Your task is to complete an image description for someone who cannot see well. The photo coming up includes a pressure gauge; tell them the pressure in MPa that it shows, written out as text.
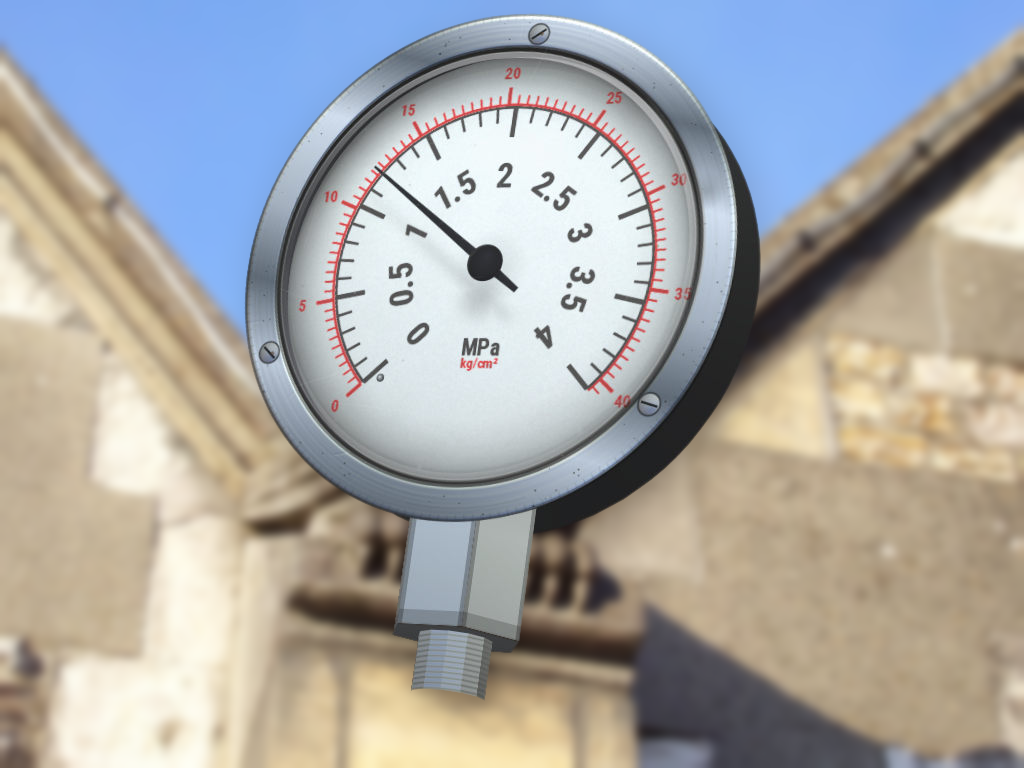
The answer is 1.2 MPa
